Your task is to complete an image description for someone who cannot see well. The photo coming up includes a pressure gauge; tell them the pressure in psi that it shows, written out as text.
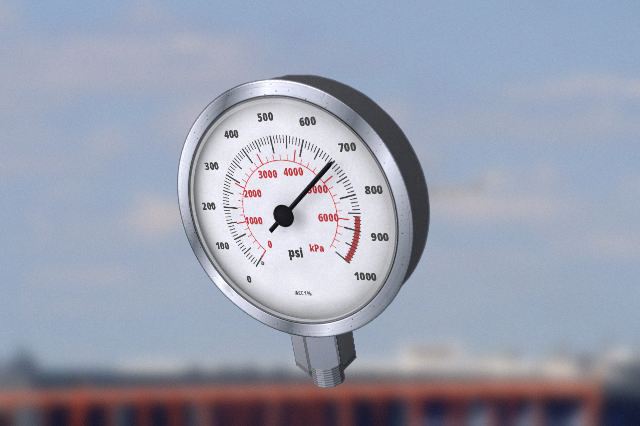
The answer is 700 psi
